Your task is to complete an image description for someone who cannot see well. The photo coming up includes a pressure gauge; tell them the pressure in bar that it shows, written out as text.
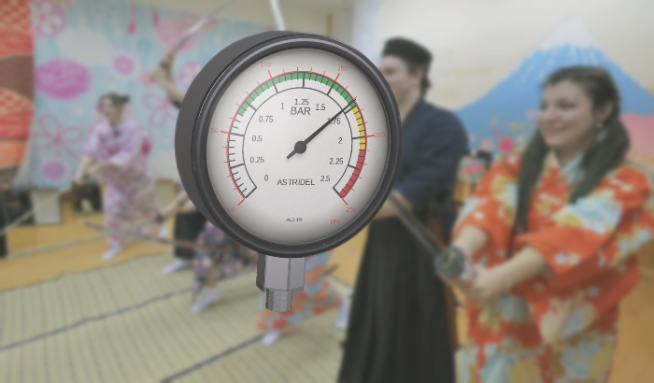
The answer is 1.7 bar
